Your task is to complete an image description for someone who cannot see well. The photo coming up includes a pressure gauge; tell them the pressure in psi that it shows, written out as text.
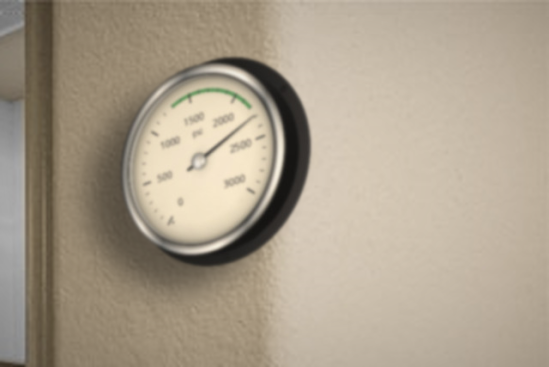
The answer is 2300 psi
